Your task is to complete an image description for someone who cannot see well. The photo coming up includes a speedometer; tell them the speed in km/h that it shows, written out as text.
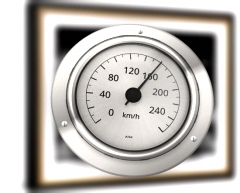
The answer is 160 km/h
